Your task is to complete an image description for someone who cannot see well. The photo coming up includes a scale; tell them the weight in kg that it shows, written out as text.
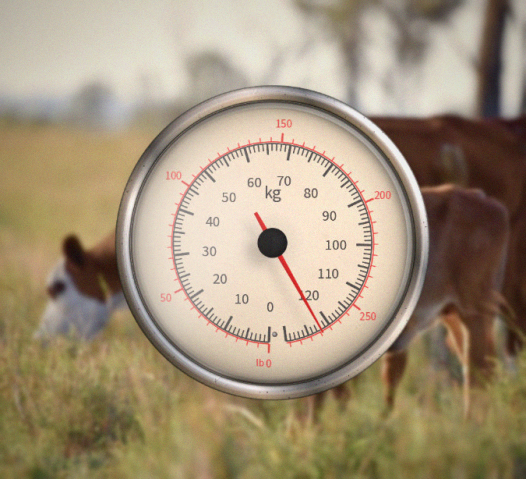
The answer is 122 kg
